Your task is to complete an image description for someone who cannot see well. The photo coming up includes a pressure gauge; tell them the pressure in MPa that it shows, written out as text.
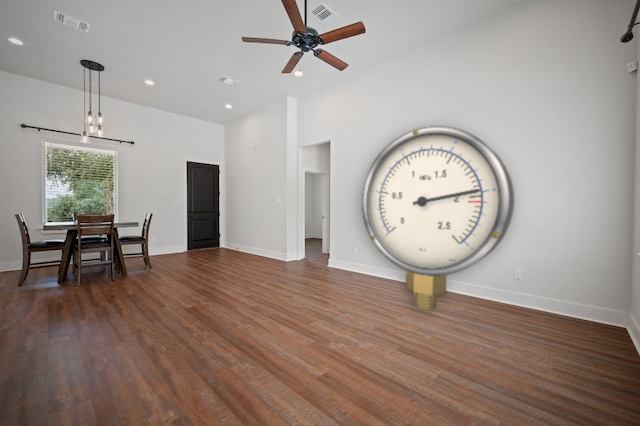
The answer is 1.95 MPa
